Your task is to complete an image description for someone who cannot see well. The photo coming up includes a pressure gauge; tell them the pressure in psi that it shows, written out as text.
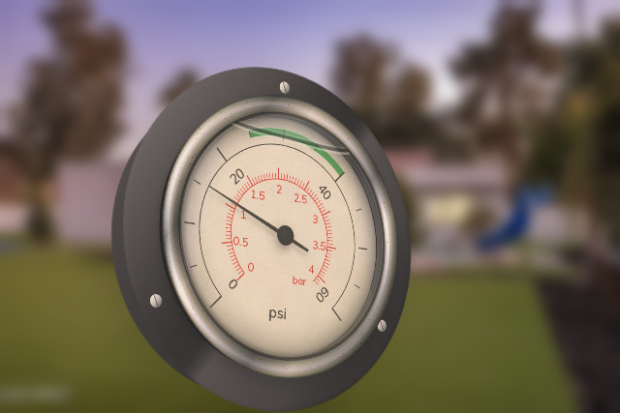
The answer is 15 psi
